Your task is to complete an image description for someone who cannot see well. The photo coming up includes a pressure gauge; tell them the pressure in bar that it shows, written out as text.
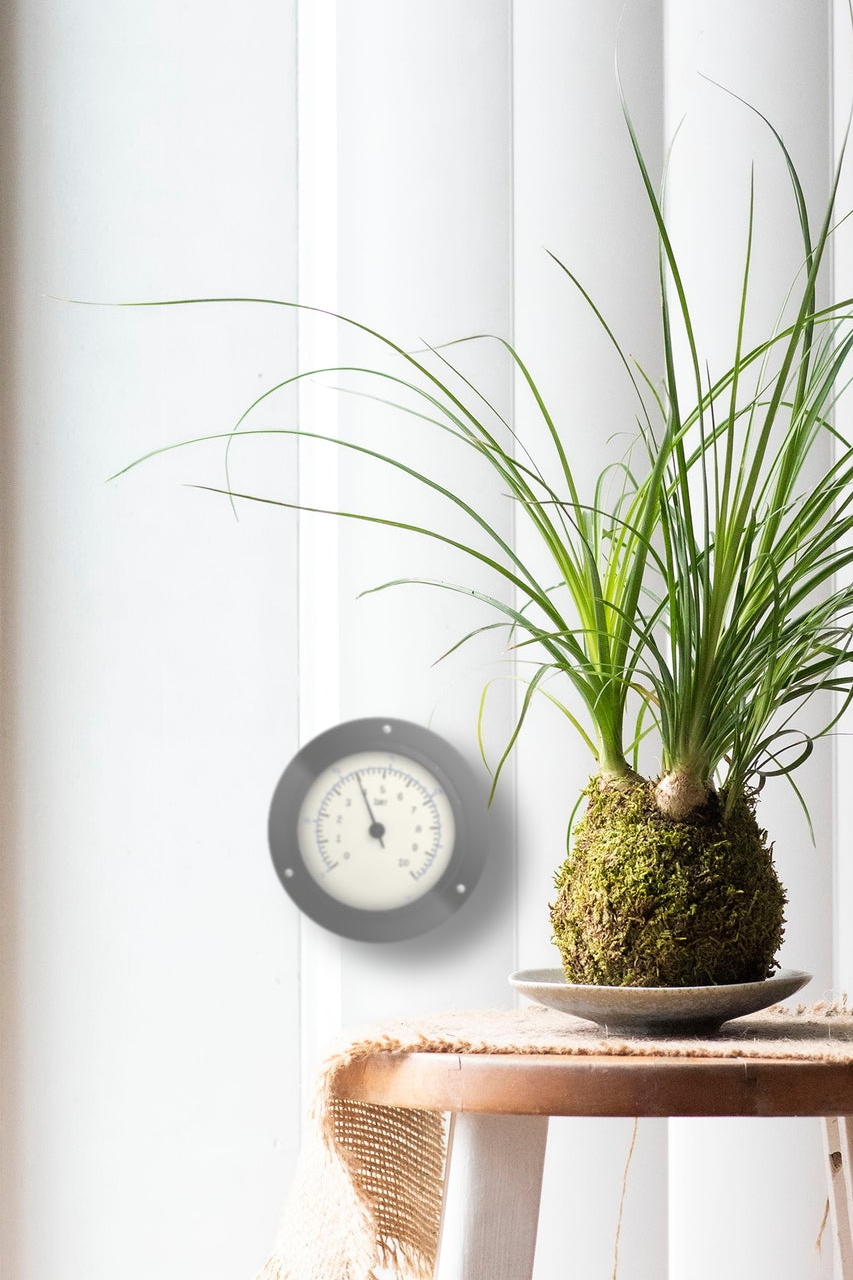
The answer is 4 bar
